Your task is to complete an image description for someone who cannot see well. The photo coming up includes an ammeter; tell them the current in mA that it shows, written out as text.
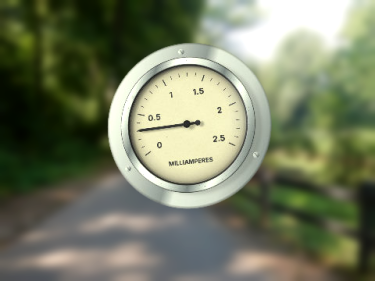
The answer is 0.3 mA
